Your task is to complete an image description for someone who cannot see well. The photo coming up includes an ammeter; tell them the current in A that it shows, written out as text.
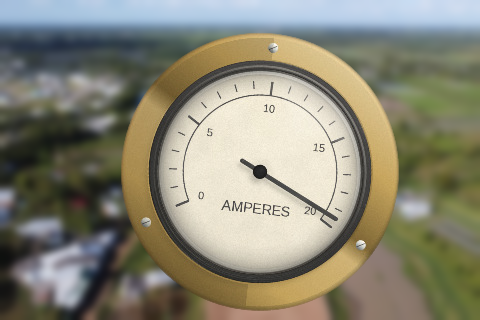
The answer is 19.5 A
